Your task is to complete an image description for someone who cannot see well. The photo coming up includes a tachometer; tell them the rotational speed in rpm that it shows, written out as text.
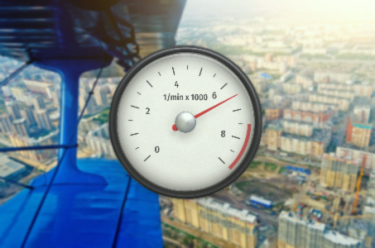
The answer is 6500 rpm
